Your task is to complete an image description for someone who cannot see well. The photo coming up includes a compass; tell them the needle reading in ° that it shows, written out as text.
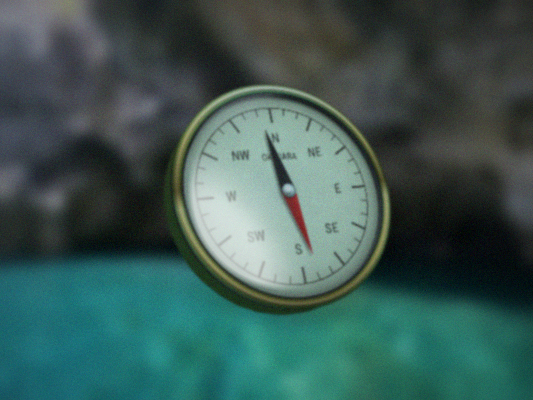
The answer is 170 °
